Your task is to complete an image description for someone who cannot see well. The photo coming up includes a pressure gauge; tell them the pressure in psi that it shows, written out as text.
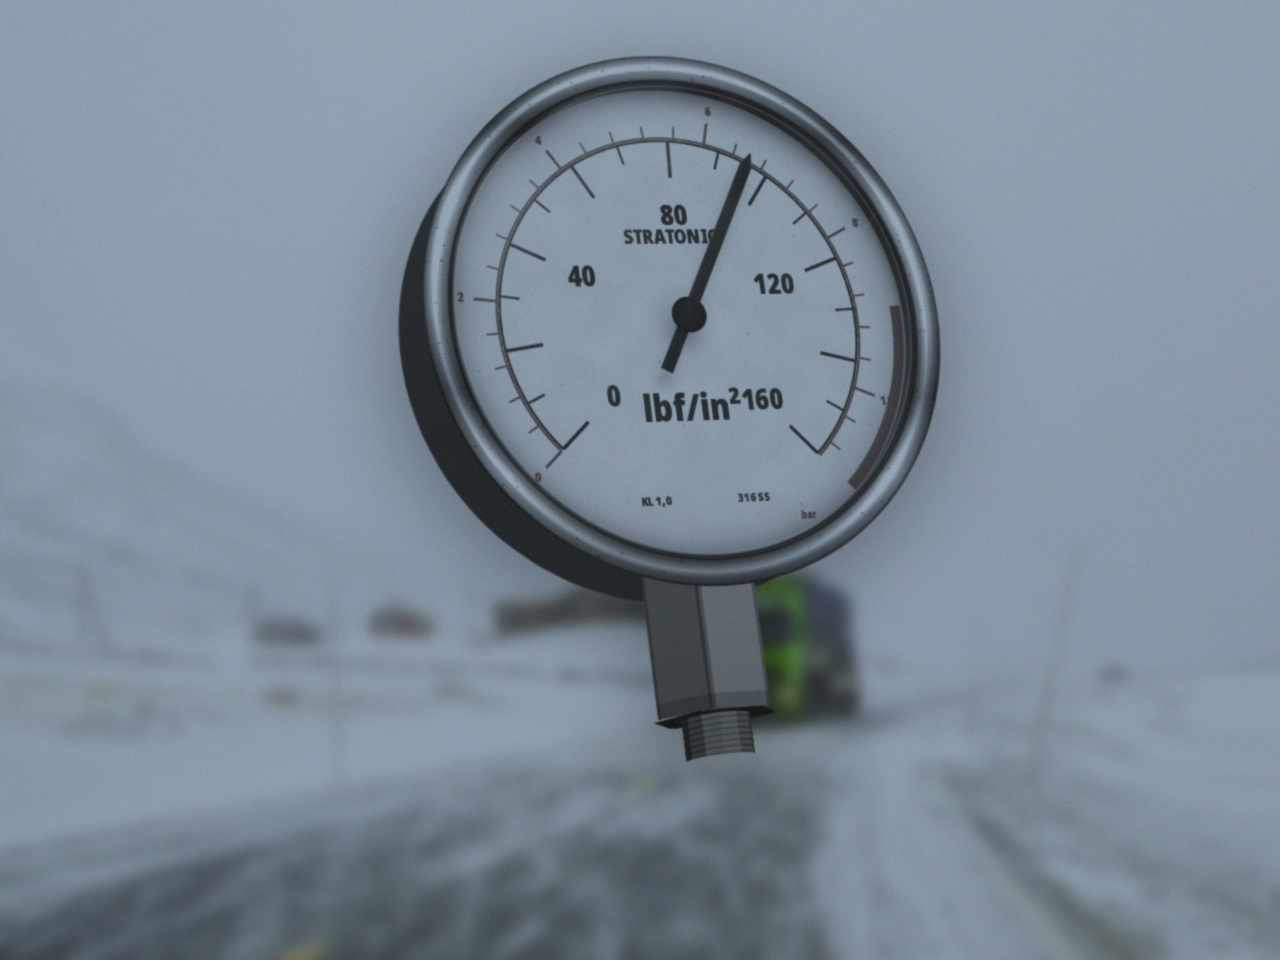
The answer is 95 psi
